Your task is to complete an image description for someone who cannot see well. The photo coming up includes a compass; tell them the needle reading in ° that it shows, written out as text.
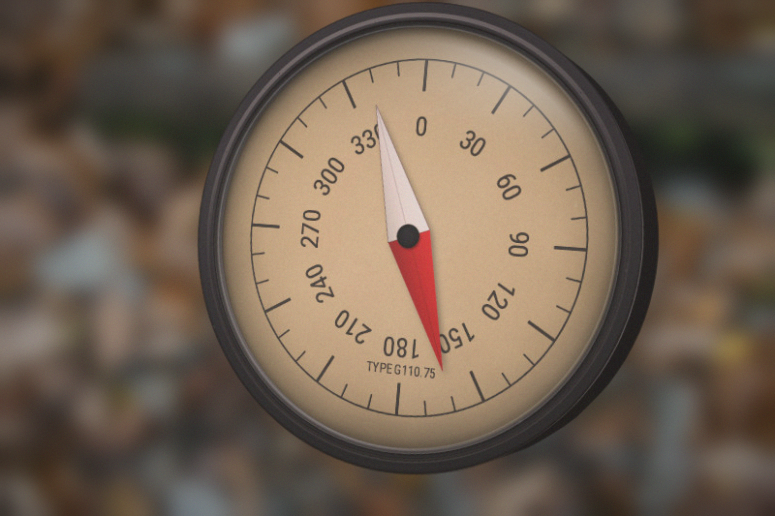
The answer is 160 °
